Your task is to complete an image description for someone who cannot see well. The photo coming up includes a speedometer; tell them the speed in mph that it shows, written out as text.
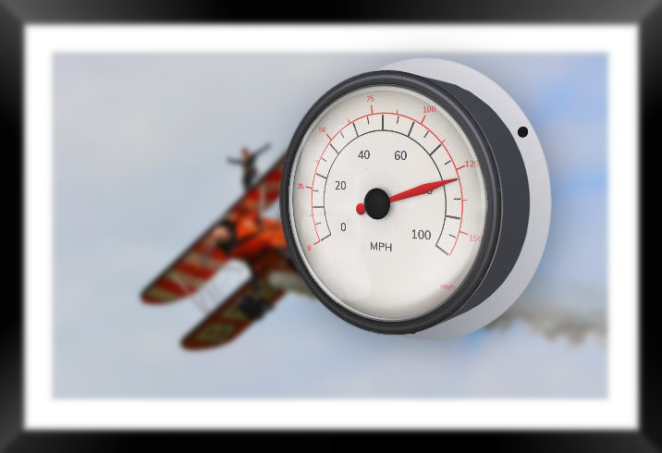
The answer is 80 mph
